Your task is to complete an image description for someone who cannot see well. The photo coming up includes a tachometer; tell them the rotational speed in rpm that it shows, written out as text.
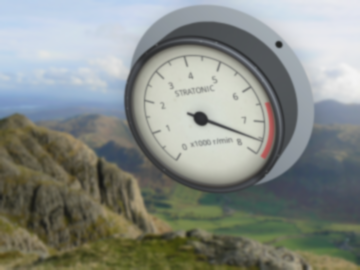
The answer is 7500 rpm
